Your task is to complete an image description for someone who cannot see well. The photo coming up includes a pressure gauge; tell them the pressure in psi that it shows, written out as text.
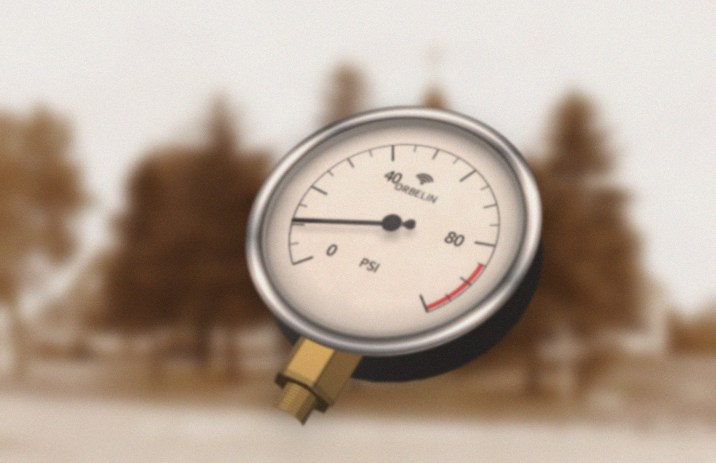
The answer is 10 psi
